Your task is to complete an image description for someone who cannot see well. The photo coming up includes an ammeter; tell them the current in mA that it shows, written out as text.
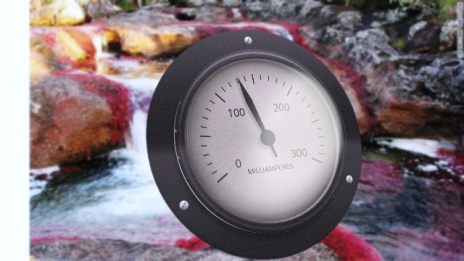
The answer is 130 mA
